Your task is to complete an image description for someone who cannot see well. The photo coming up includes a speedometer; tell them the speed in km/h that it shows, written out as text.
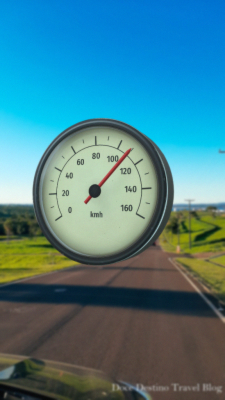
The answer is 110 km/h
